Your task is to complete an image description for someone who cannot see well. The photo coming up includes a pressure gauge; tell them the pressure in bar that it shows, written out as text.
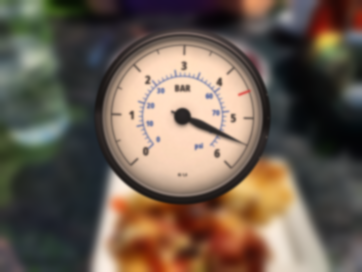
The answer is 5.5 bar
